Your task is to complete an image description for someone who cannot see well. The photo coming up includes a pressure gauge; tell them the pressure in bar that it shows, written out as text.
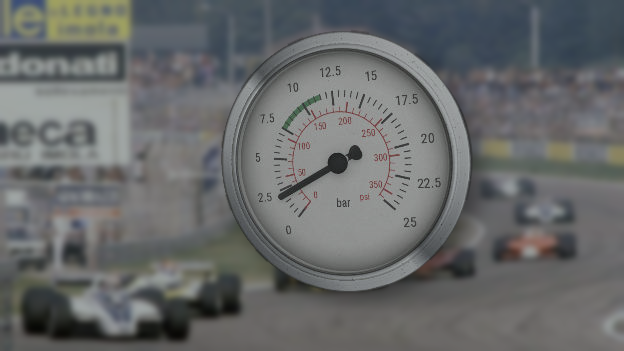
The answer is 2 bar
